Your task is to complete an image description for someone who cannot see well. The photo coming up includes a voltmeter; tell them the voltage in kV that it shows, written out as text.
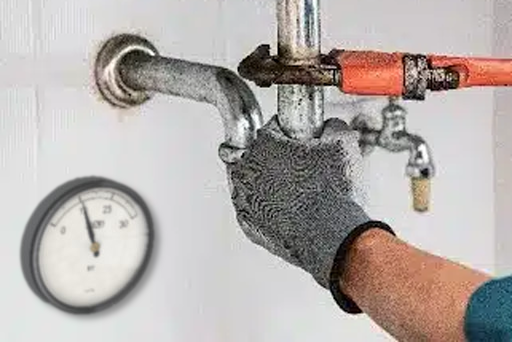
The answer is 10 kV
